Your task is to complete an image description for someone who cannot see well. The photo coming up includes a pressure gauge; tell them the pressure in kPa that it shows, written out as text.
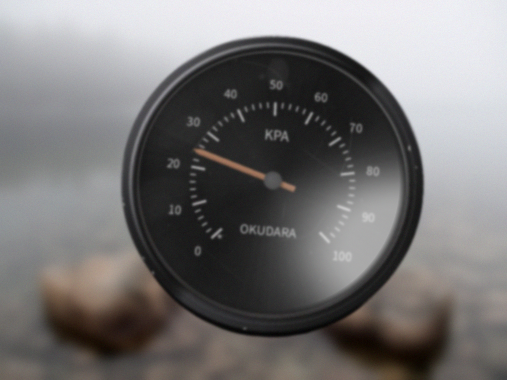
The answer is 24 kPa
